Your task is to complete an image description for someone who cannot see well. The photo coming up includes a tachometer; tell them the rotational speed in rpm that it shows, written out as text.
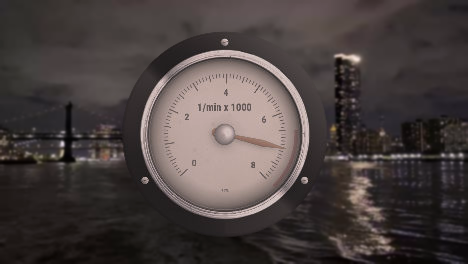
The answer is 7000 rpm
